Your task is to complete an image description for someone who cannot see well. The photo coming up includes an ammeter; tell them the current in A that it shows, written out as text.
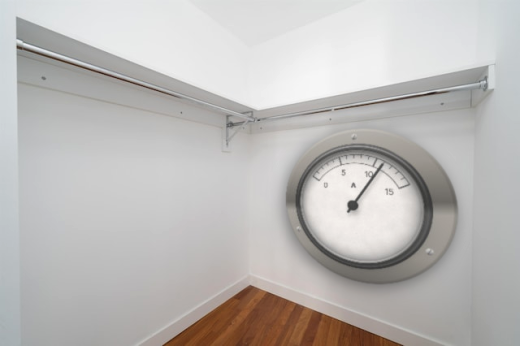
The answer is 11 A
